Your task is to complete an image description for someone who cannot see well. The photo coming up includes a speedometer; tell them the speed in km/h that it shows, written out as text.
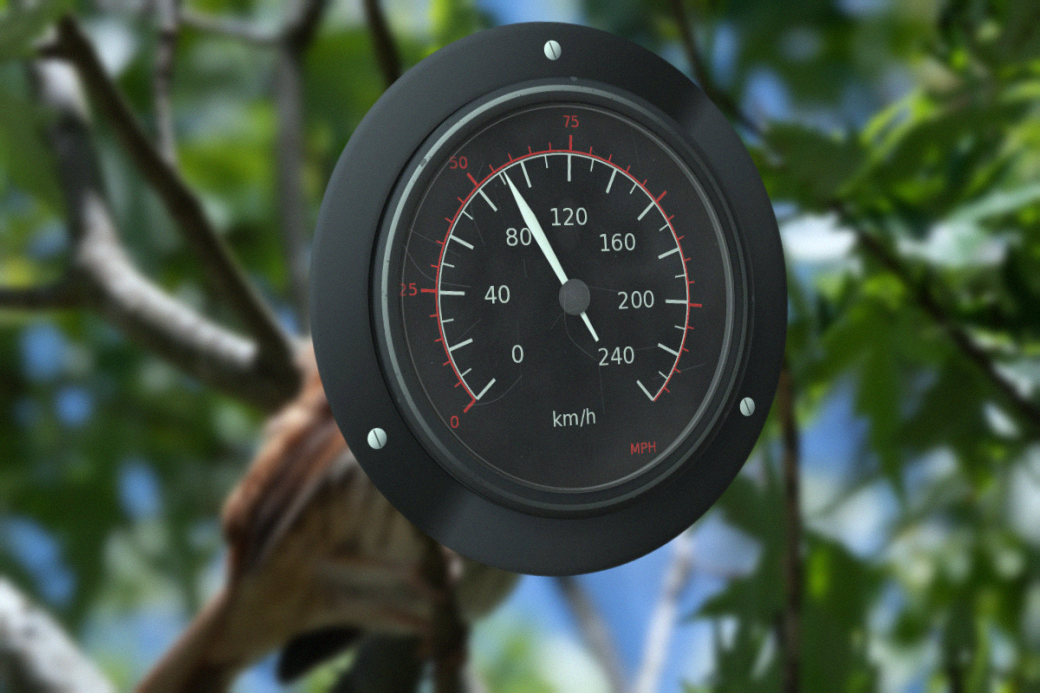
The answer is 90 km/h
